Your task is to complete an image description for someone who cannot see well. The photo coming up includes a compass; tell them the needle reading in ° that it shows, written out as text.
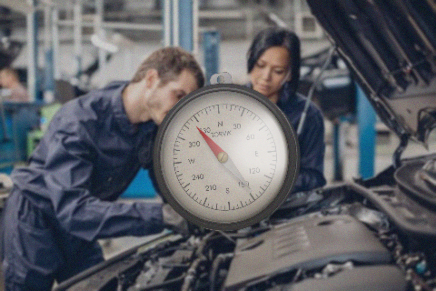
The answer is 325 °
